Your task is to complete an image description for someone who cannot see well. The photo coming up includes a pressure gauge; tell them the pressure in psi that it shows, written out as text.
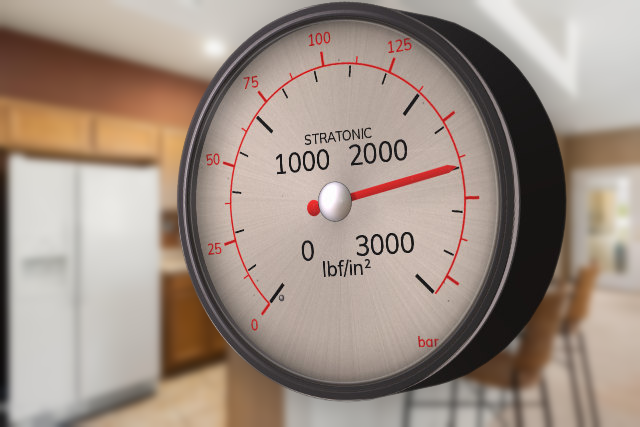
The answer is 2400 psi
